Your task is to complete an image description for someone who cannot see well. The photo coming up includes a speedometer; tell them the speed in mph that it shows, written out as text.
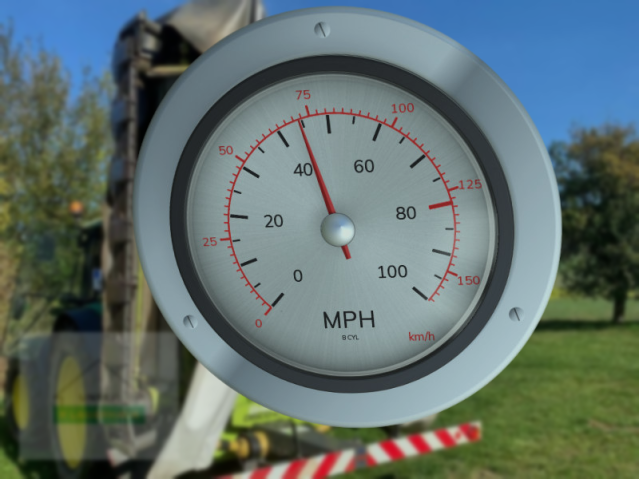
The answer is 45 mph
